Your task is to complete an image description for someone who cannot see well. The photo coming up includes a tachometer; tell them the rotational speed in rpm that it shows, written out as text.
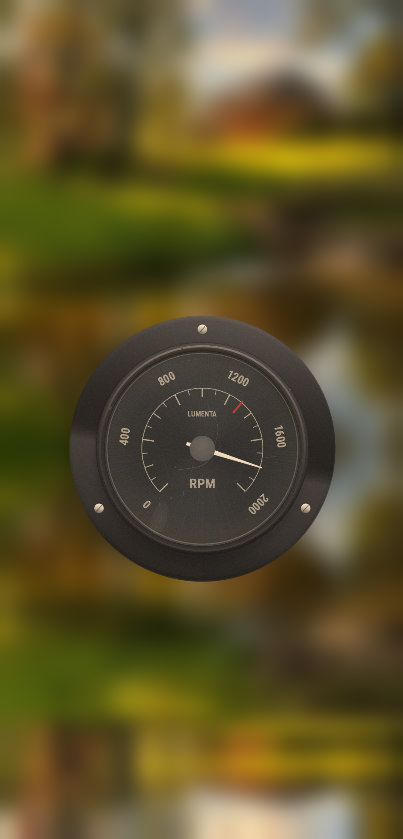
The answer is 1800 rpm
